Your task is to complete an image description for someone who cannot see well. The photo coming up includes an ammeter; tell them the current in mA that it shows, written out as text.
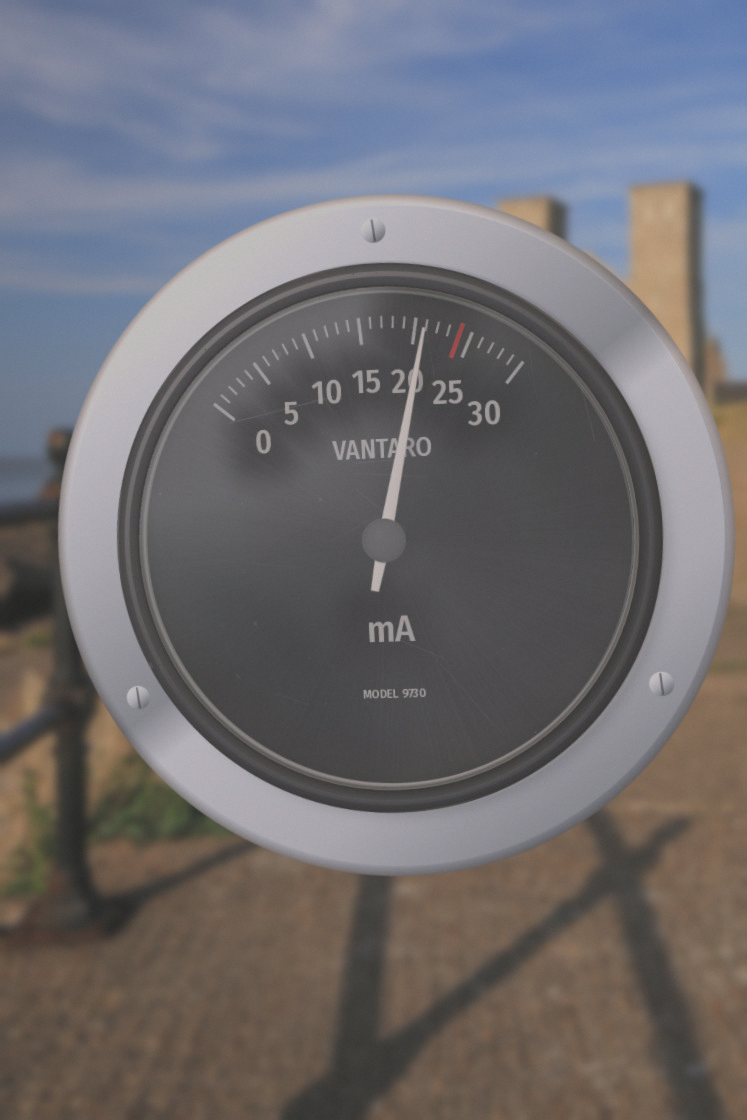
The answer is 21 mA
